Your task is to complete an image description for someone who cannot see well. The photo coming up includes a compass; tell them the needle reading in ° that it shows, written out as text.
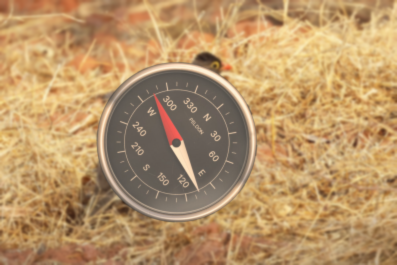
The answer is 285 °
